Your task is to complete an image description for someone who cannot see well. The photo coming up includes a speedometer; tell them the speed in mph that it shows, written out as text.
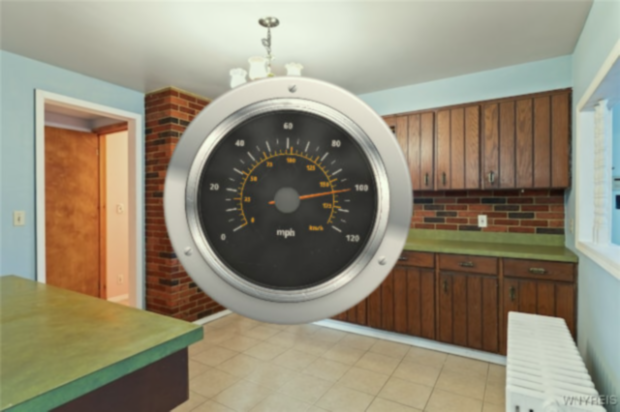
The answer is 100 mph
